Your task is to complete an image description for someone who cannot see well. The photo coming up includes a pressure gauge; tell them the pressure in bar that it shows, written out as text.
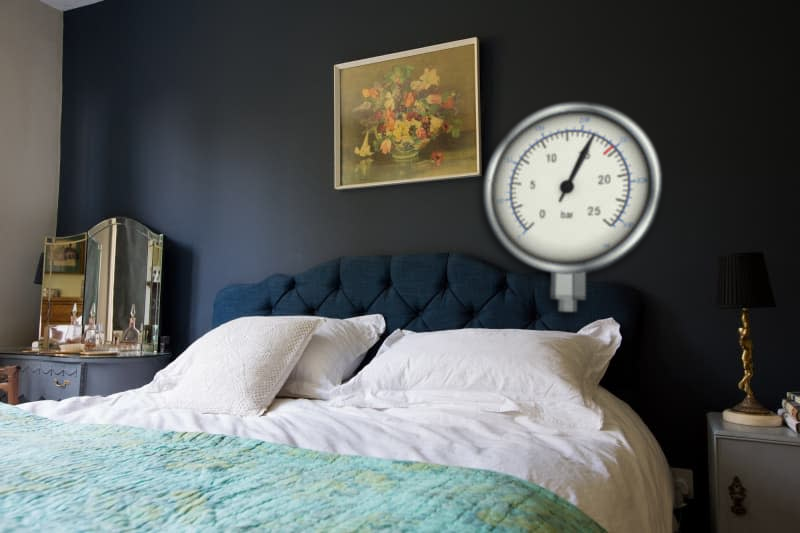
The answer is 15 bar
